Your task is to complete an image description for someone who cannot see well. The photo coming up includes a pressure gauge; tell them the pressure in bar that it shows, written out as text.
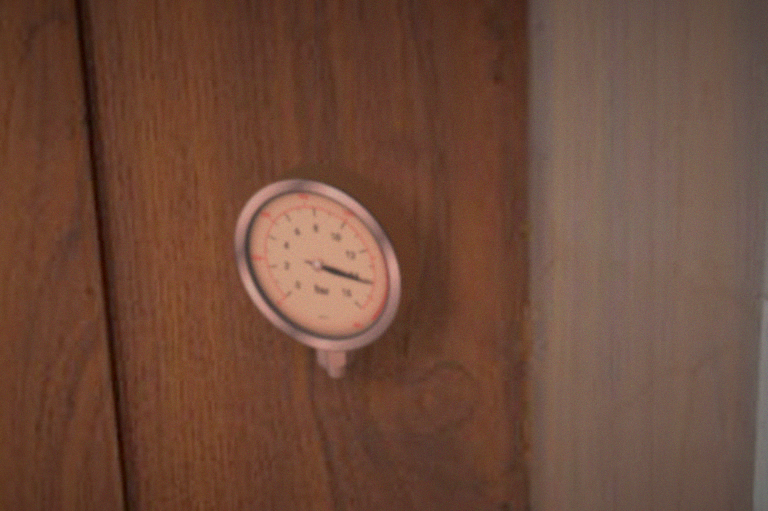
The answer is 14 bar
